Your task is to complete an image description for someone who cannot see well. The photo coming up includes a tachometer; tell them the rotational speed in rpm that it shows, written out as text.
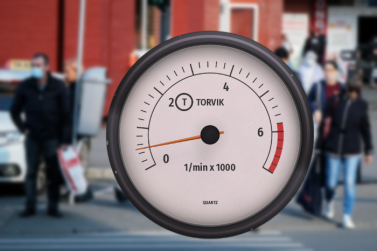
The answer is 500 rpm
